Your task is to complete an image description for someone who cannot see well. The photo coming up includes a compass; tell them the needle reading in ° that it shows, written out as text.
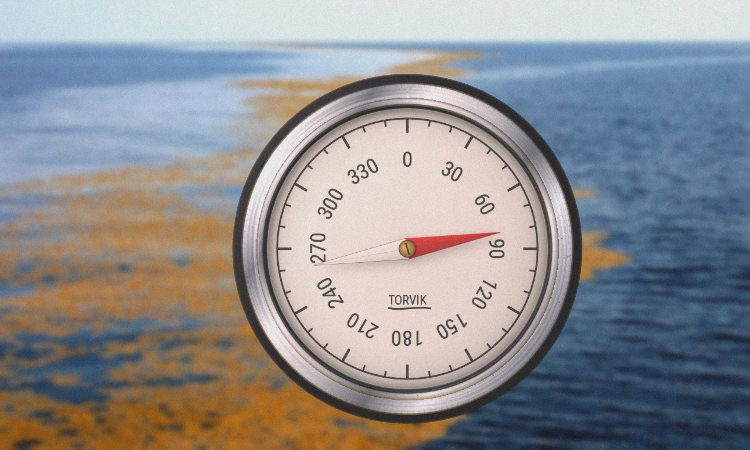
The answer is 80 °
